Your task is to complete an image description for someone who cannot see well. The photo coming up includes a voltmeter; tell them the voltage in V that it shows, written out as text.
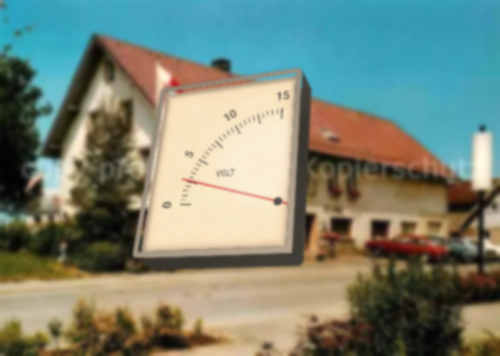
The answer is 2.5 V
